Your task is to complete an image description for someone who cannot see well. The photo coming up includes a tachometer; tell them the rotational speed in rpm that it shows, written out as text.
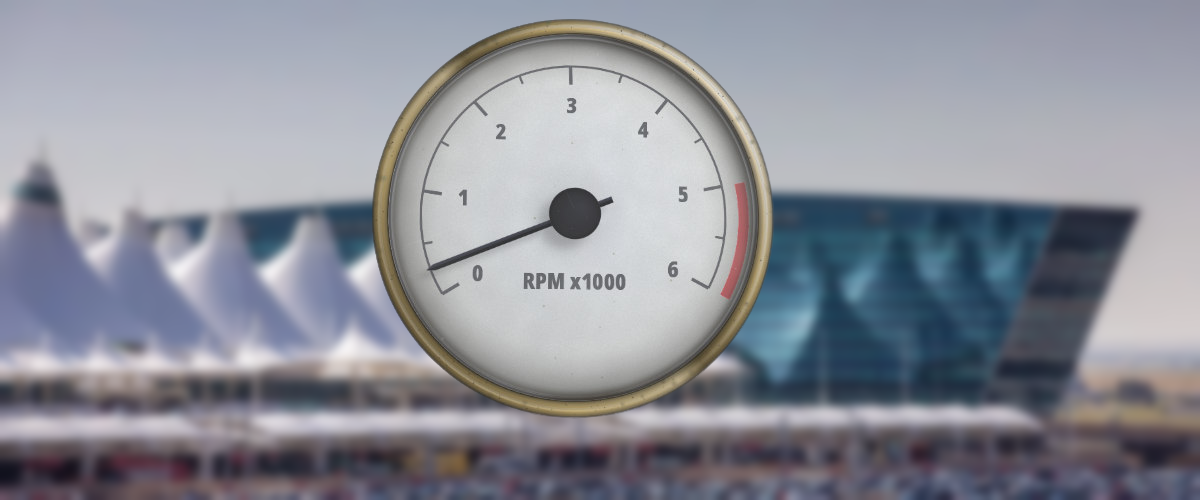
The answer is 250 rpm
